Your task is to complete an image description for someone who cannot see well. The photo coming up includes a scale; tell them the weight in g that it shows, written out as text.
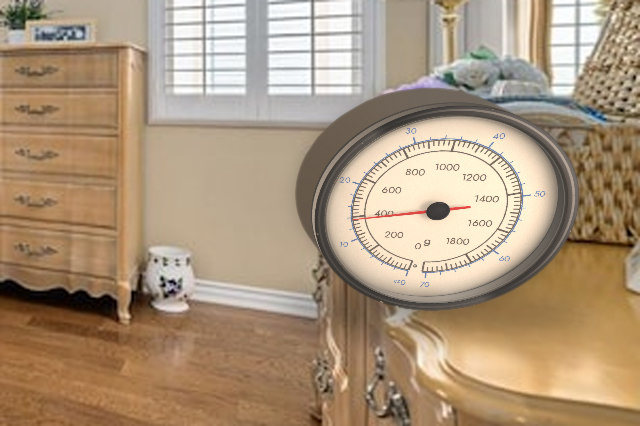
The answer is 400 g
